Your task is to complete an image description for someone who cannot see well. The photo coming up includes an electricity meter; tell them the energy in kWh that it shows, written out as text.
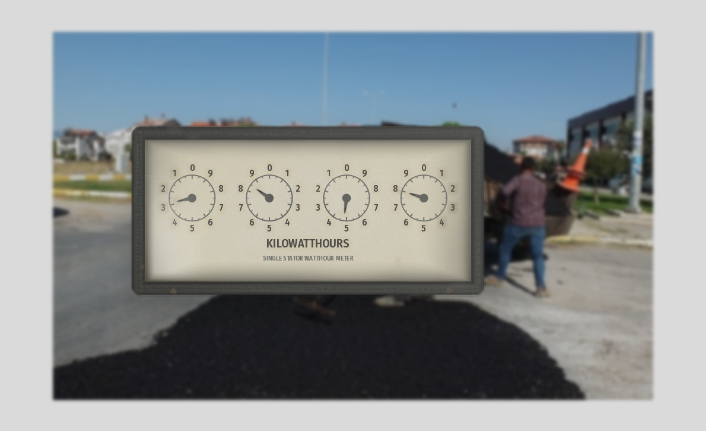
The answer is 2848 kWh
